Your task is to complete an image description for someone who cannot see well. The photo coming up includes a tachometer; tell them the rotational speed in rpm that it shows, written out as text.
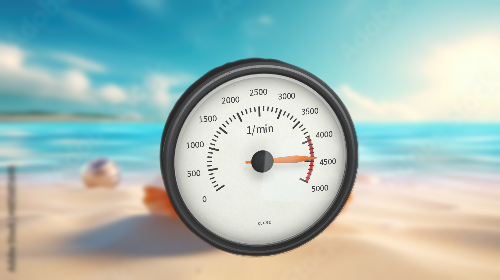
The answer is 4400 rpm
